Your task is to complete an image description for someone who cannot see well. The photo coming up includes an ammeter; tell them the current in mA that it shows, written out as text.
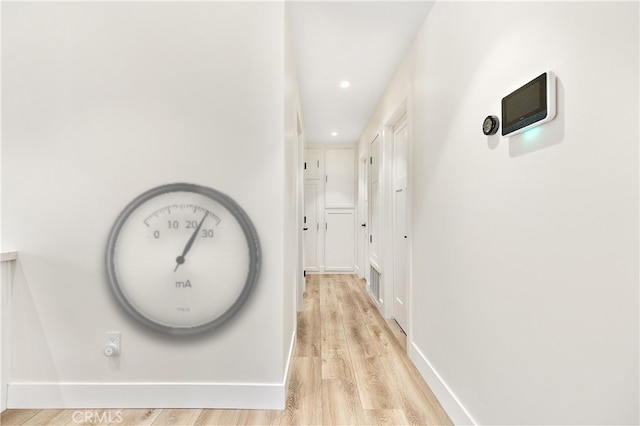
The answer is 25 mA
